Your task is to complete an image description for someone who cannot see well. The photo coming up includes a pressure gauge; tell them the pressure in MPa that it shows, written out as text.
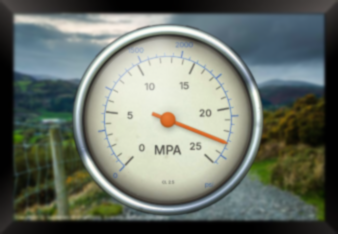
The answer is 23 MPa
